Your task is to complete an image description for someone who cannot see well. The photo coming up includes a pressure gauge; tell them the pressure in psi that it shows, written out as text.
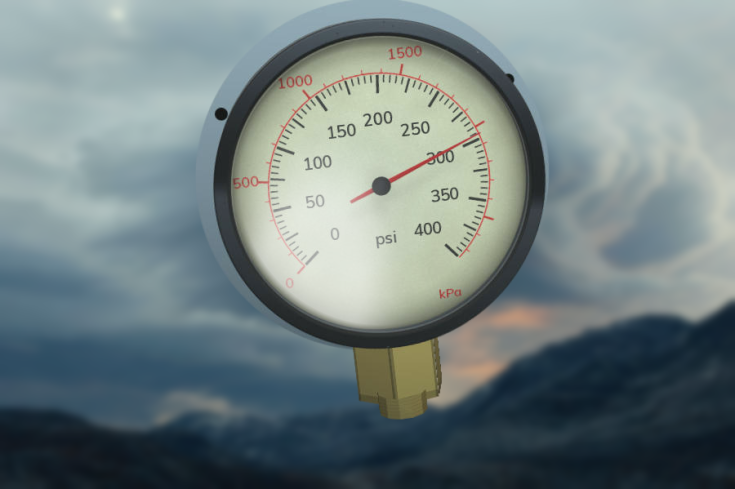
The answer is 295 psi
